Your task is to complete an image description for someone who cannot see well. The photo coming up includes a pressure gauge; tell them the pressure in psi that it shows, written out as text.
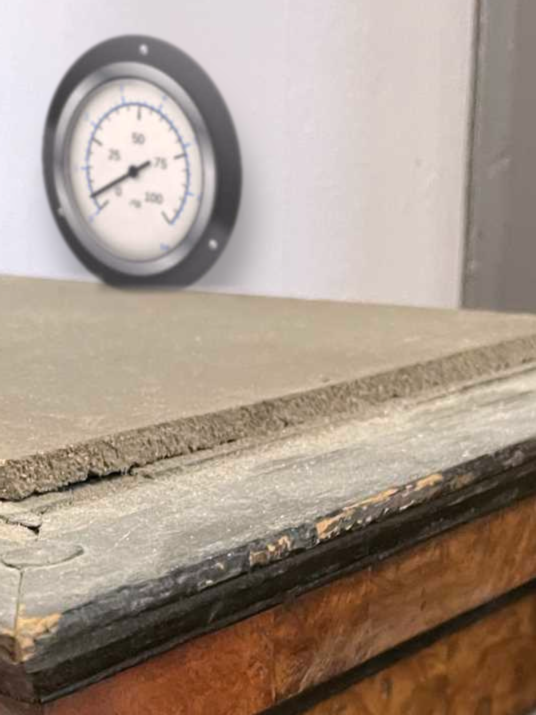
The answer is 5 psi
